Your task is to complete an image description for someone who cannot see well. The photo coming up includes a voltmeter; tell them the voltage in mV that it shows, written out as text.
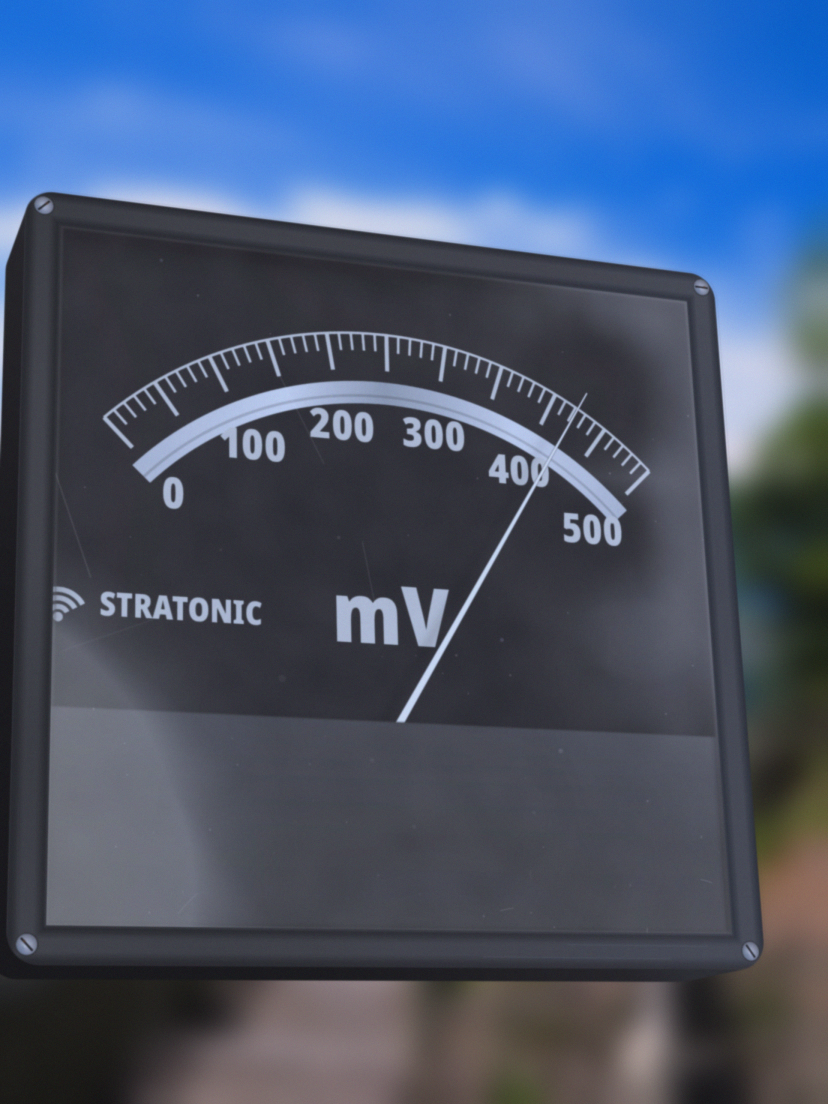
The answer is 420 mV
